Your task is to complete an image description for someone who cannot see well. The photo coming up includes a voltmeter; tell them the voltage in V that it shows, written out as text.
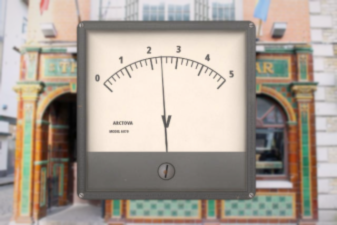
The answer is 2.4 V
